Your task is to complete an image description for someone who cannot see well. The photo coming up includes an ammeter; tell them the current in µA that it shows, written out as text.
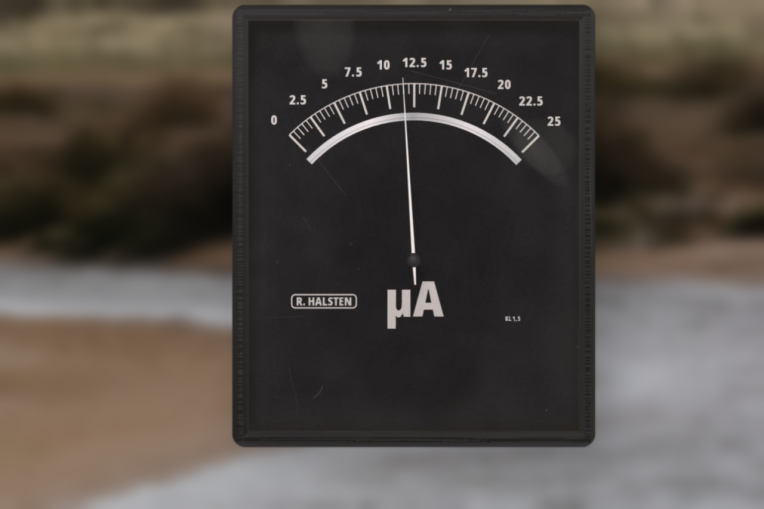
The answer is 11.5 µA
